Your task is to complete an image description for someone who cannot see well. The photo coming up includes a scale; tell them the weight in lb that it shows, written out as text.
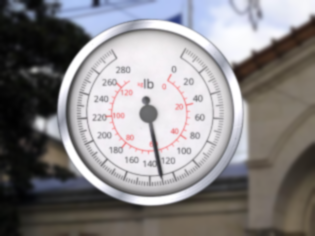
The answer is 130 lb
